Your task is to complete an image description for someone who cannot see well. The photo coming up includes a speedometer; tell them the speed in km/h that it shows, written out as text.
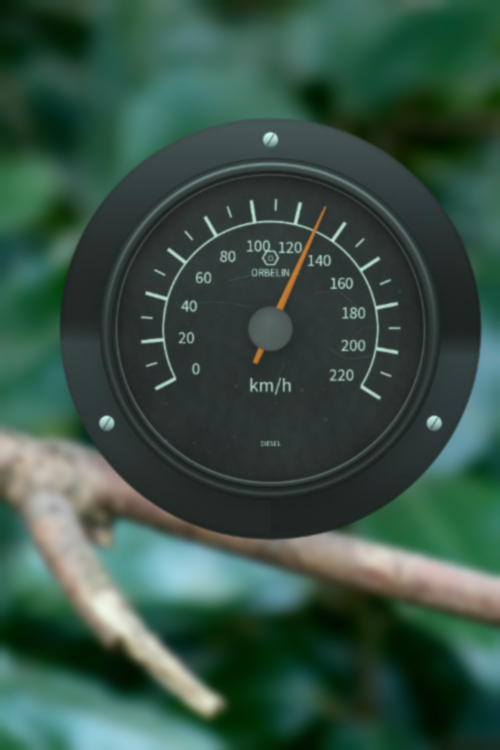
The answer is 130 km/h
